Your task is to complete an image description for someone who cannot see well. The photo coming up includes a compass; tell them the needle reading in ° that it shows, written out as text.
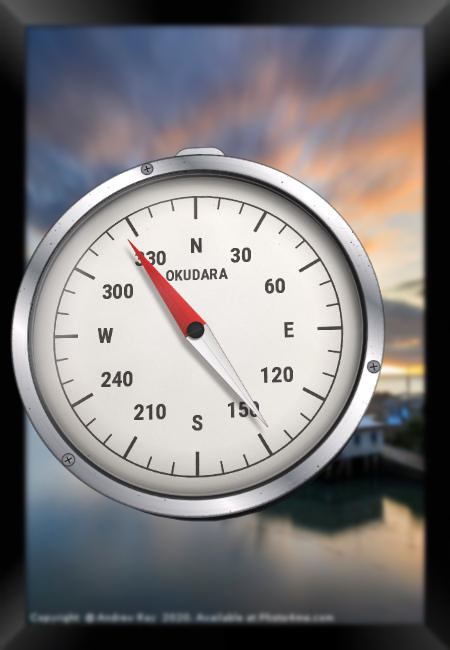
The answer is 325 °
